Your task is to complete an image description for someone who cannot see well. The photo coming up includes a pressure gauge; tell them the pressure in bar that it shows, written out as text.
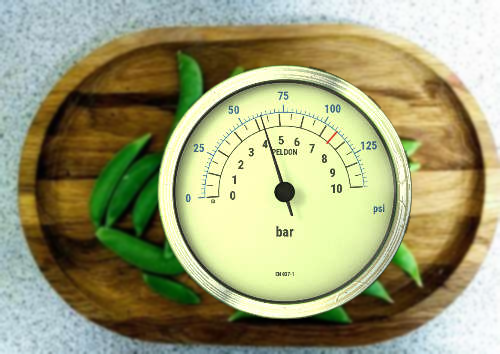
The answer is 4.25 bar
